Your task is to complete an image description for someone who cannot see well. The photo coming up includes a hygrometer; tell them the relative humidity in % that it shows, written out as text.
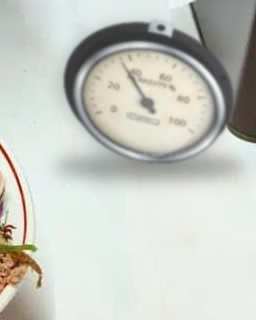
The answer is 36 %
